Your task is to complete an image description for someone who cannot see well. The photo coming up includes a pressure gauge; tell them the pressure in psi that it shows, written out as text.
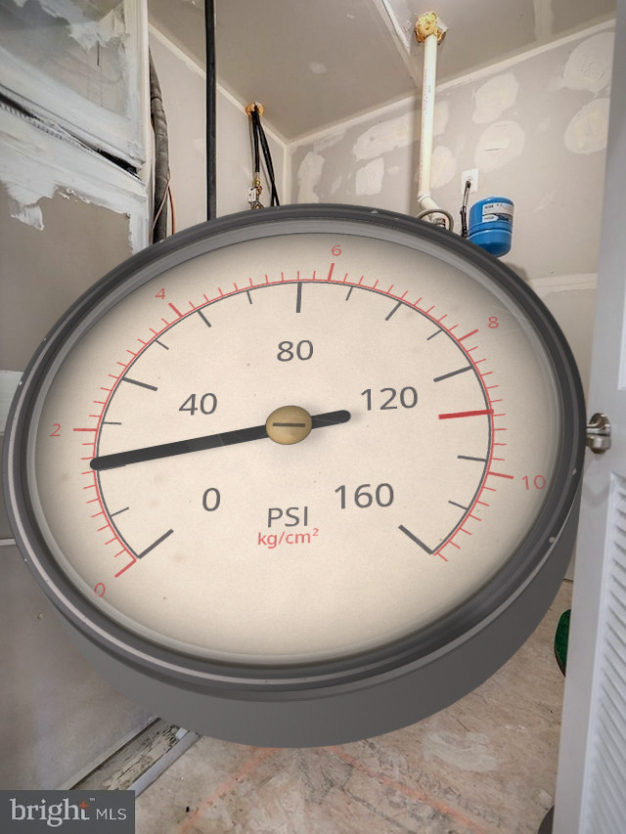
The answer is 20 psi
